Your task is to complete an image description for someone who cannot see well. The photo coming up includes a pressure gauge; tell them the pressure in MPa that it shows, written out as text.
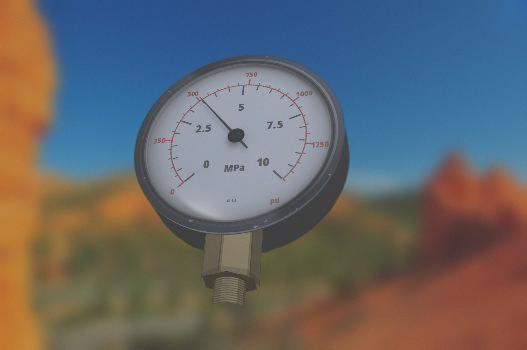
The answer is 3.5 MPa
